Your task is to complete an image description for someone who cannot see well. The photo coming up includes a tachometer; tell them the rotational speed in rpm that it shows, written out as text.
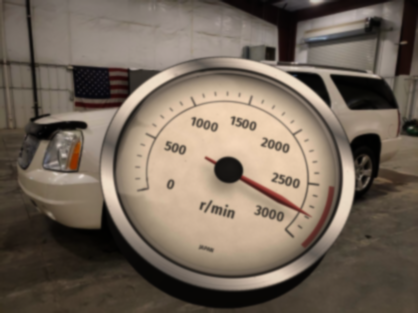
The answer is 2800 rpm
